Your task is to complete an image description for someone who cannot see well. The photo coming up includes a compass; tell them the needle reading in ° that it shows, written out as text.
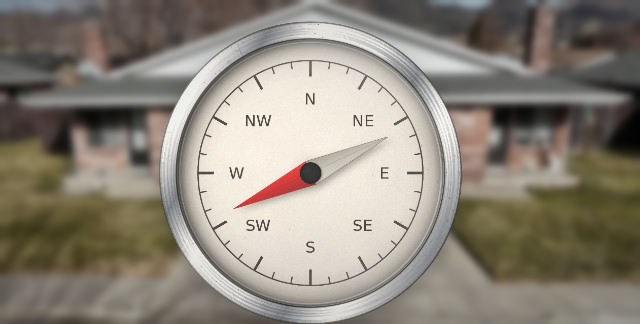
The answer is 245 °
